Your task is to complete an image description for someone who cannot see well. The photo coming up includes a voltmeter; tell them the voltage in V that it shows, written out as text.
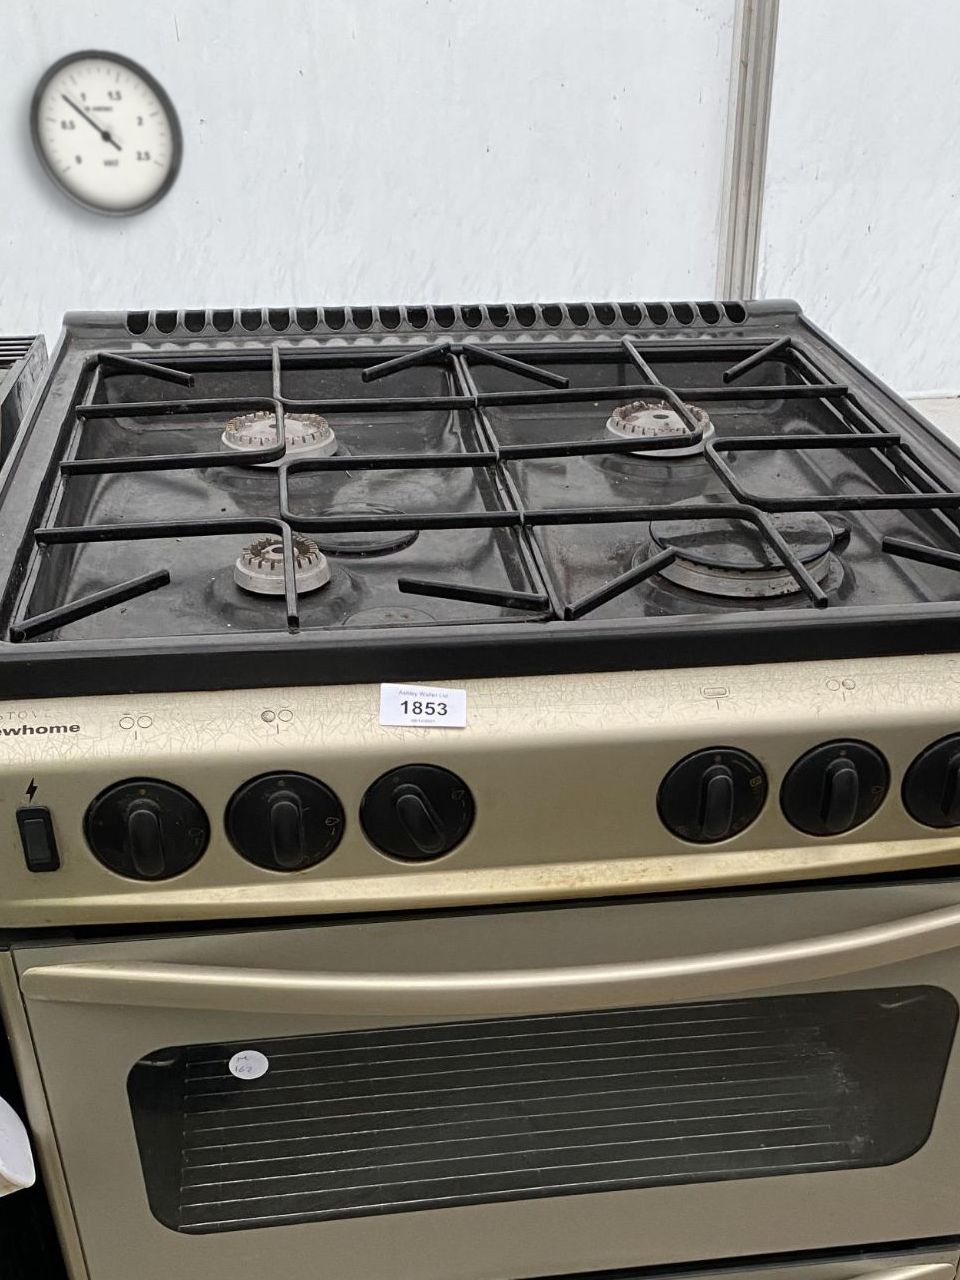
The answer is 0.8 V
